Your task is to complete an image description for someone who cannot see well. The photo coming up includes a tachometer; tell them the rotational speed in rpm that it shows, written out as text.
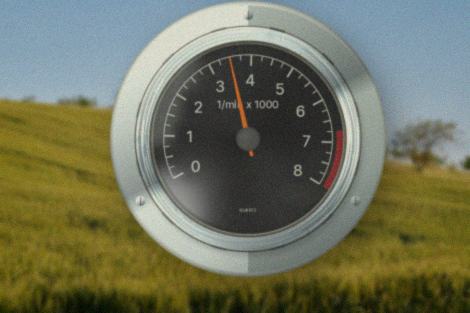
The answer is 3500 rpm
